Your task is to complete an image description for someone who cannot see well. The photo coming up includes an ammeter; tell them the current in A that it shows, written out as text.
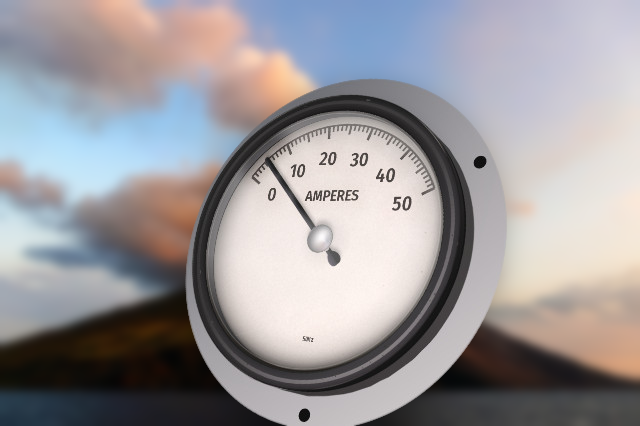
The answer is 5 A
